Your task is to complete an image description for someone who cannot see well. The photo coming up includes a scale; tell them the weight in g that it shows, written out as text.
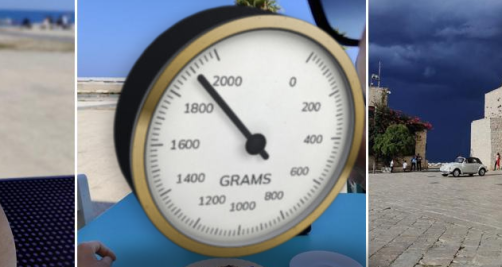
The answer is 1900 g
